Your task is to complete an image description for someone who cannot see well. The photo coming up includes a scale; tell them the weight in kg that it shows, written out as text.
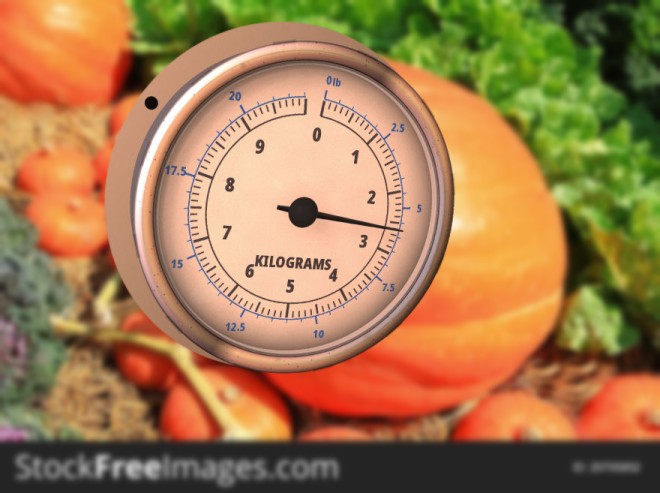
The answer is 2.6 kg
